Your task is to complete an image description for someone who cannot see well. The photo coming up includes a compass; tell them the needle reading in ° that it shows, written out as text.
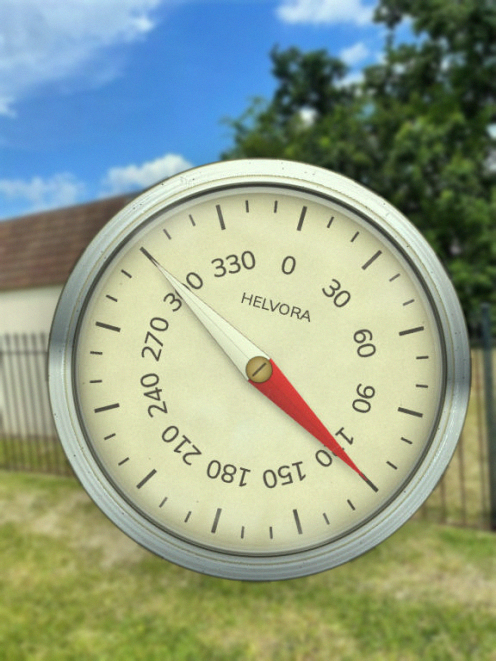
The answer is 120 °
